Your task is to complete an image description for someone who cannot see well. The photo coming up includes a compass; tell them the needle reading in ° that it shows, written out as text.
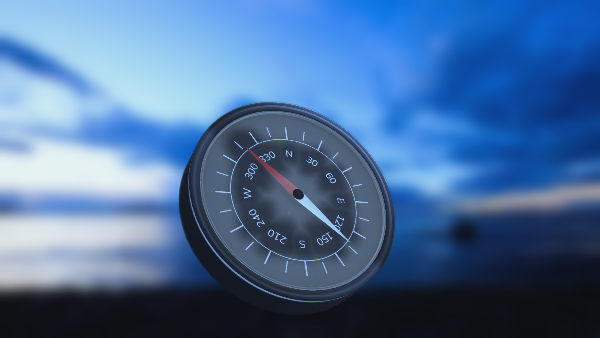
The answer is 315 °
